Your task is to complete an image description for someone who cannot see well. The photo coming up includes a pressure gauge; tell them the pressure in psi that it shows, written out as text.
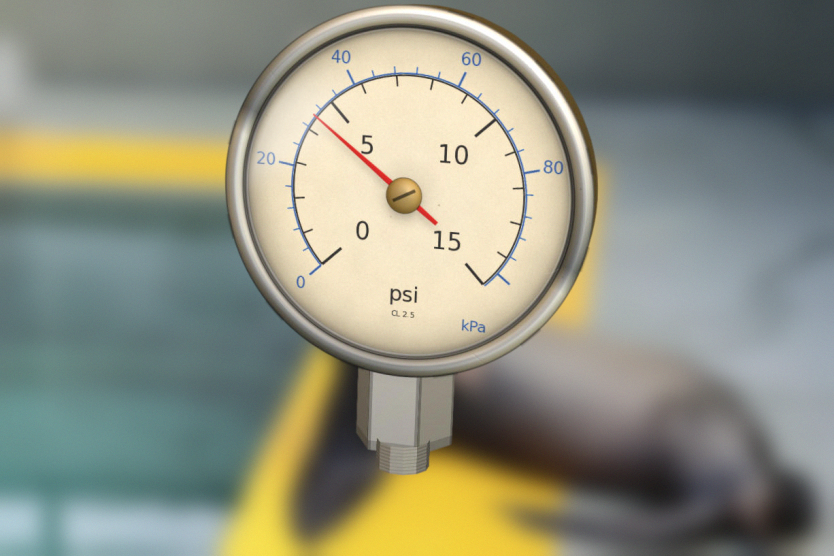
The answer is 4.5 psi
